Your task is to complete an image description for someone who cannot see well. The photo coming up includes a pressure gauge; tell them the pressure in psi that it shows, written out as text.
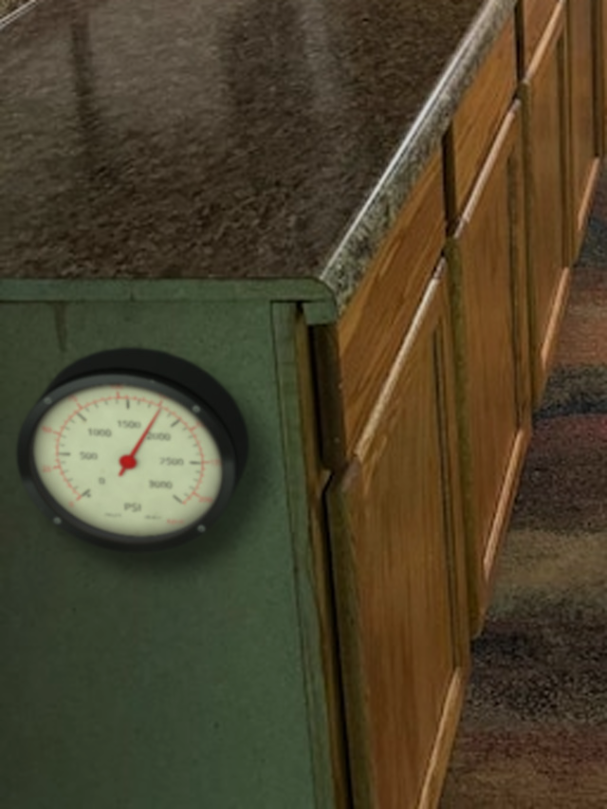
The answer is 1800 psi
